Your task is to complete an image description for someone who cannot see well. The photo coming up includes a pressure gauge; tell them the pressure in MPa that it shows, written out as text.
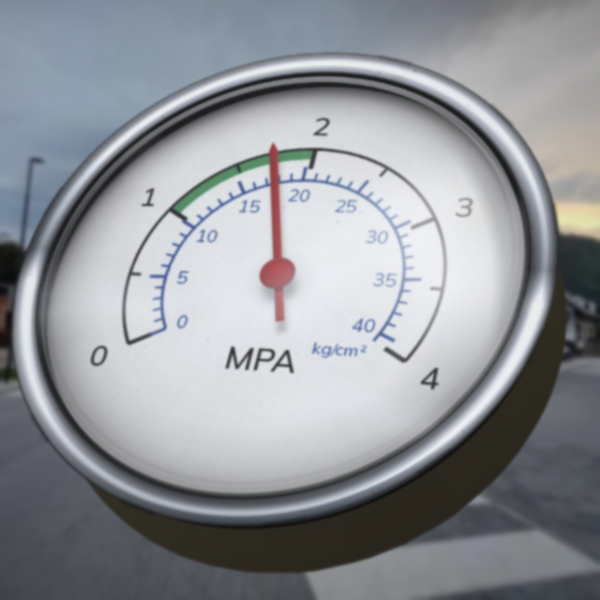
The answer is 1.75 MPa
